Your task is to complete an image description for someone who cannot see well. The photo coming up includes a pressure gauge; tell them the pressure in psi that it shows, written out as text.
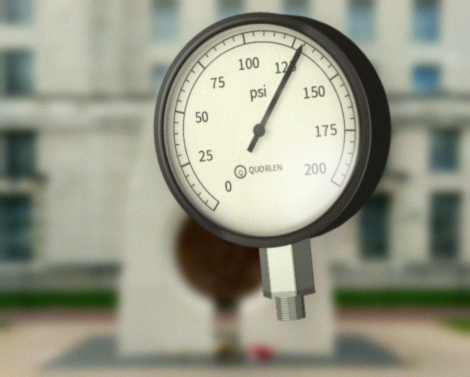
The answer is 130 psi
